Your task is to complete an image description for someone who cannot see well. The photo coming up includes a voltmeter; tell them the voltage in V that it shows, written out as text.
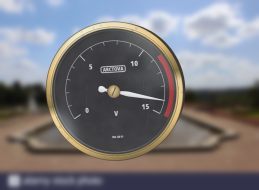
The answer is 14 V
